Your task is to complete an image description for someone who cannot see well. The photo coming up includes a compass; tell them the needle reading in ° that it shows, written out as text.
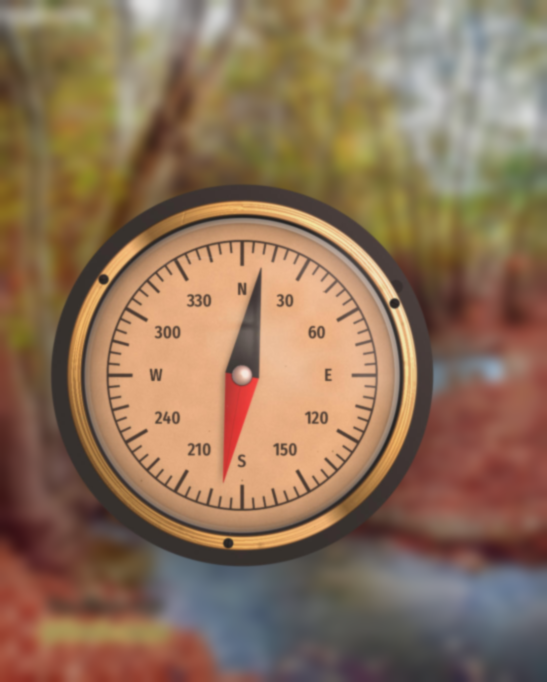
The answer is 190 °
